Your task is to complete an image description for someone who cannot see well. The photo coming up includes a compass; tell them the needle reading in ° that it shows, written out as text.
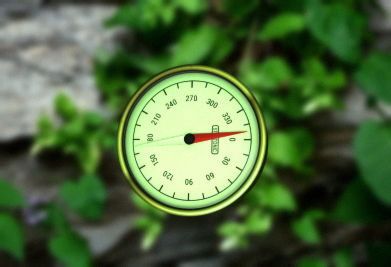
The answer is 352.5 °
